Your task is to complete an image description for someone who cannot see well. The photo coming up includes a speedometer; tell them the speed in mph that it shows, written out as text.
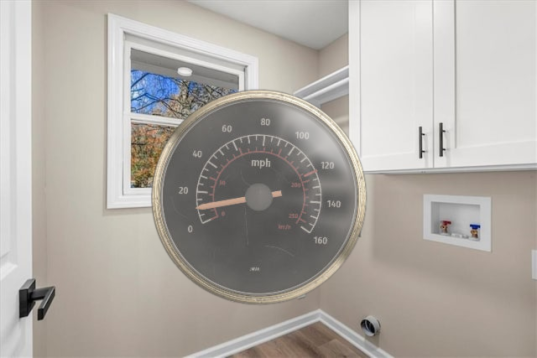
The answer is 10 mph
